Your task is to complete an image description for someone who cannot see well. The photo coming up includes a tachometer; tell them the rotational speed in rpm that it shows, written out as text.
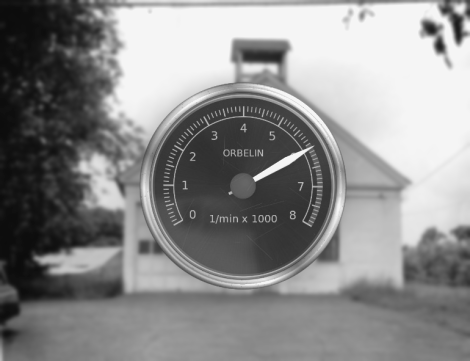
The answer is 6000 rpm
